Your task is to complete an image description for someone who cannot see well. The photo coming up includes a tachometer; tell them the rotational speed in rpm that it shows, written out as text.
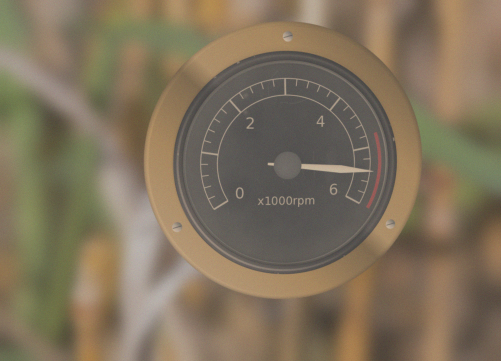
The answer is 5400 rpm
